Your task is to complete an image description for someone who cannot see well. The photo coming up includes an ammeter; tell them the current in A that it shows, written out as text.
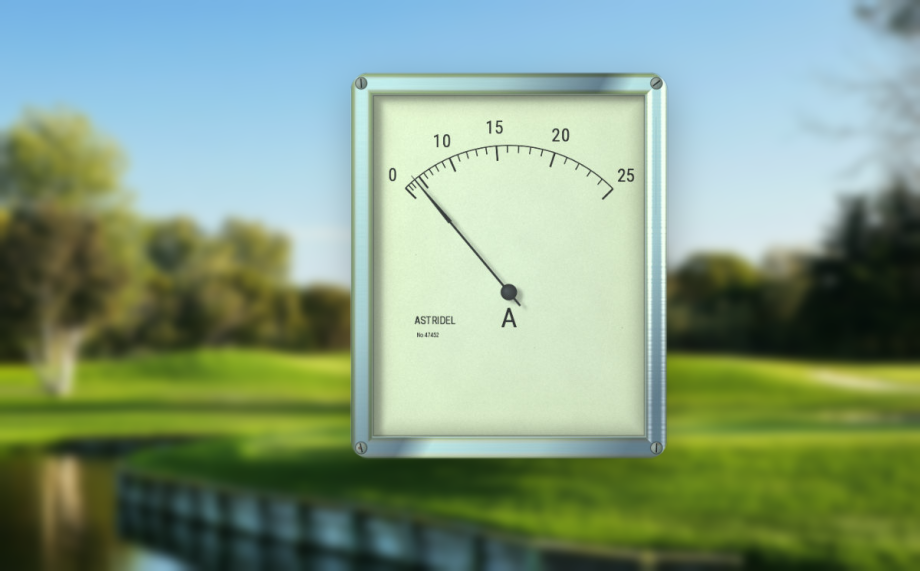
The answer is 4 A
